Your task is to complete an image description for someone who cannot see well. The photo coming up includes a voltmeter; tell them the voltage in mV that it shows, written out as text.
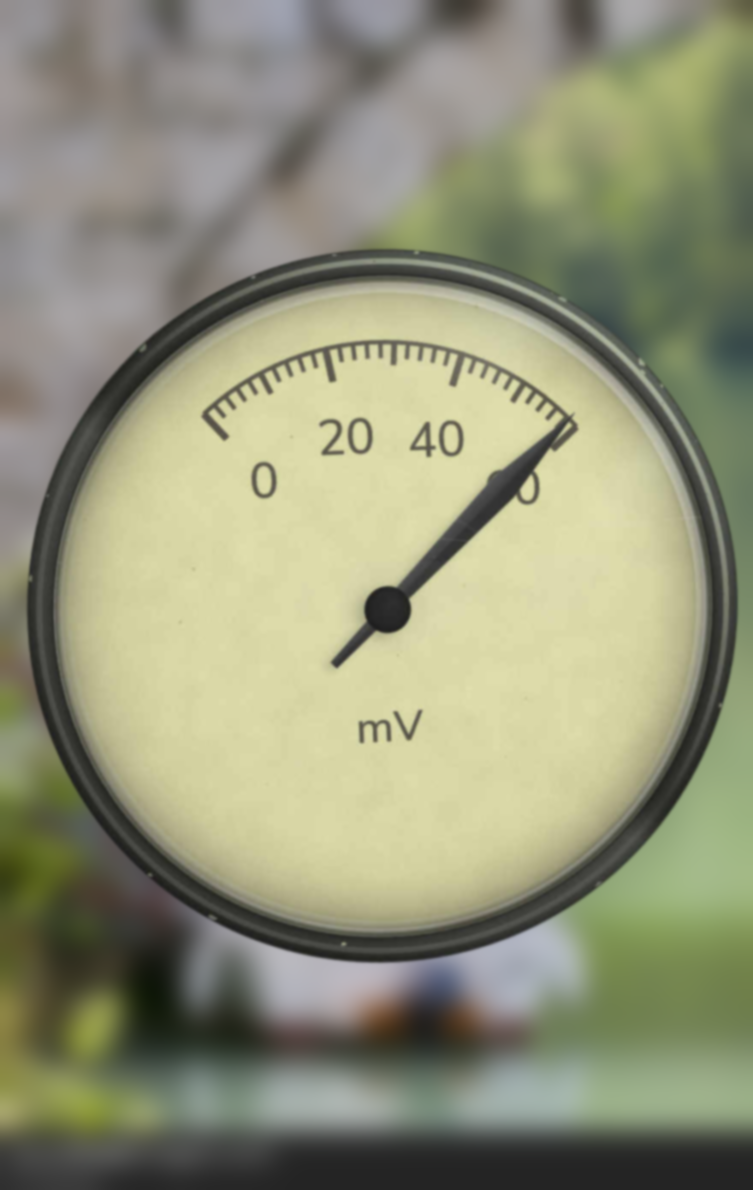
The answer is 58 mV
